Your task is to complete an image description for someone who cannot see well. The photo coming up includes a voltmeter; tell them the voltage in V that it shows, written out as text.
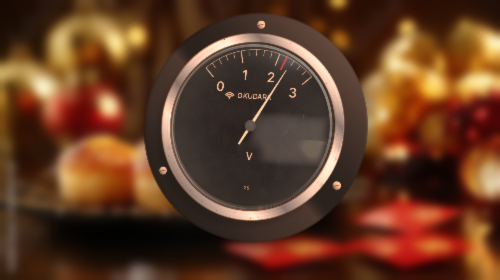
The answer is 2.4 V
